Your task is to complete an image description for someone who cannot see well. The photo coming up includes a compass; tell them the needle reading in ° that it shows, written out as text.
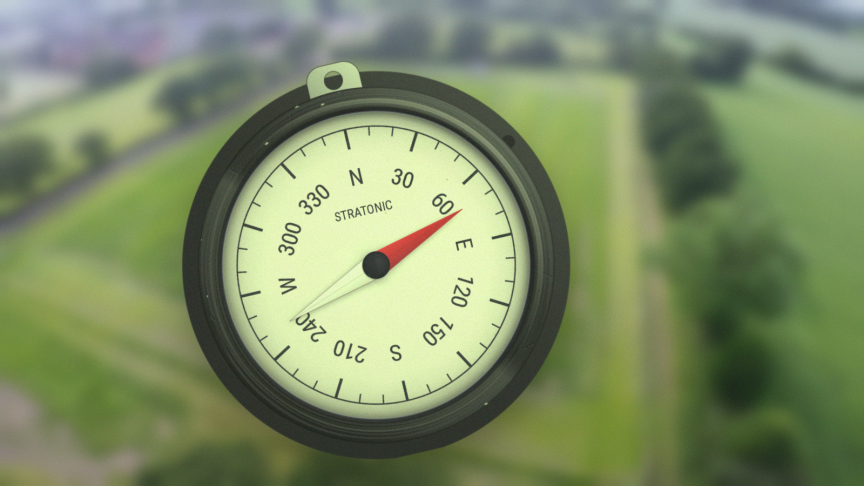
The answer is 70 °
